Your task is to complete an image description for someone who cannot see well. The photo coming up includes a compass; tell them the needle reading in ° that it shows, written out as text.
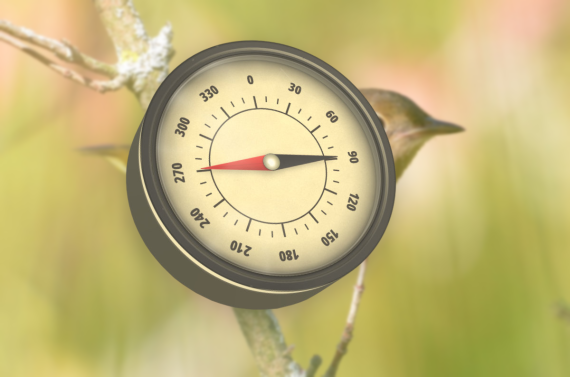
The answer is 270 °
